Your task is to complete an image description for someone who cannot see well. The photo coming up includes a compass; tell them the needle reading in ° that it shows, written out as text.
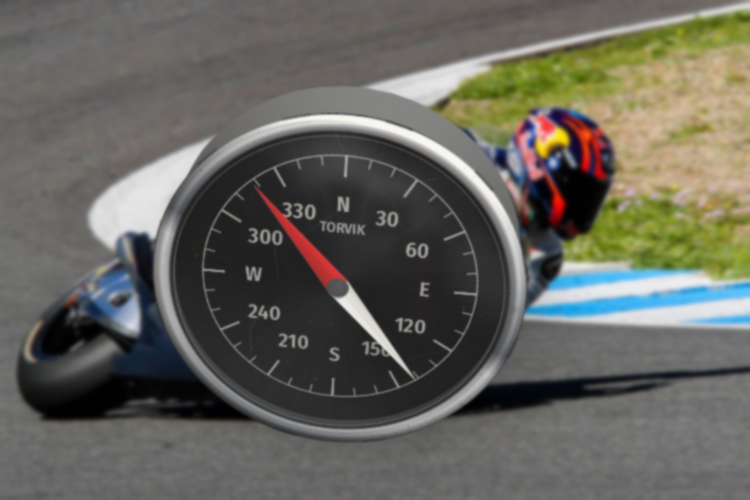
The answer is 320 °
